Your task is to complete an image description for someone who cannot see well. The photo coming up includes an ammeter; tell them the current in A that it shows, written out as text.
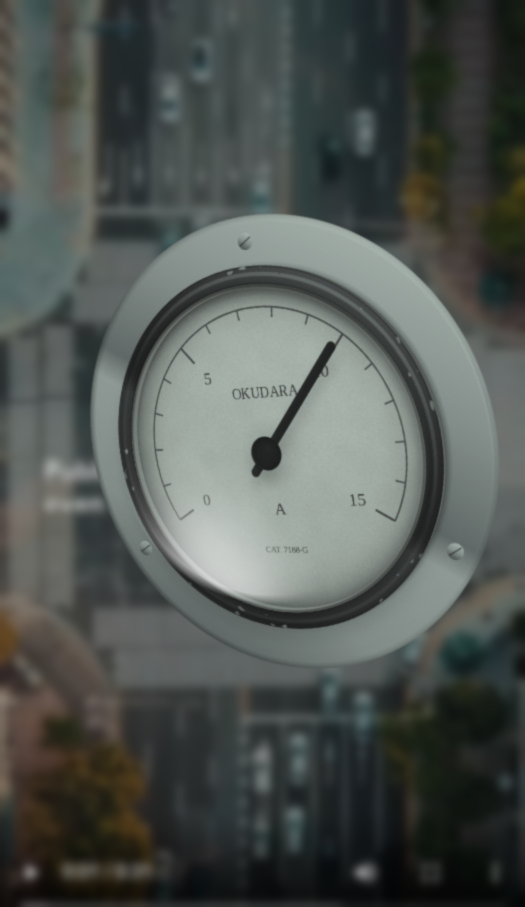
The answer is 10 A
